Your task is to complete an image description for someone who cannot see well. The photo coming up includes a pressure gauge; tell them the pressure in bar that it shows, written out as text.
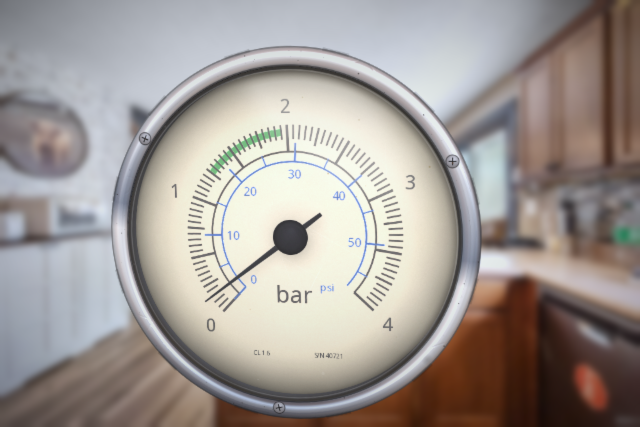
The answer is 0.15 bar
